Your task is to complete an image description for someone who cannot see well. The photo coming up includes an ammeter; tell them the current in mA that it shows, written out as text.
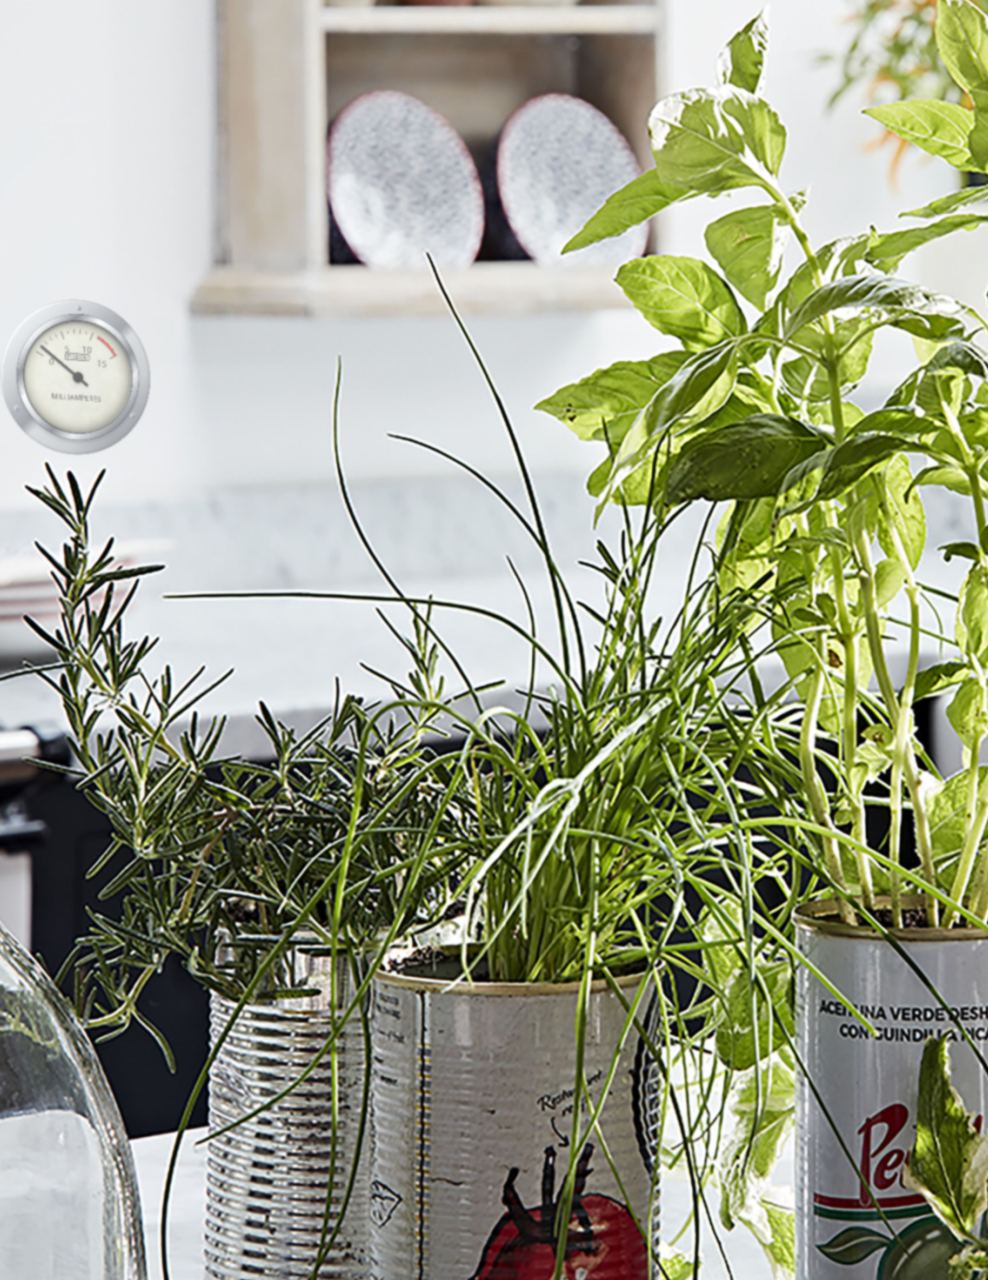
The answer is 1 mA
